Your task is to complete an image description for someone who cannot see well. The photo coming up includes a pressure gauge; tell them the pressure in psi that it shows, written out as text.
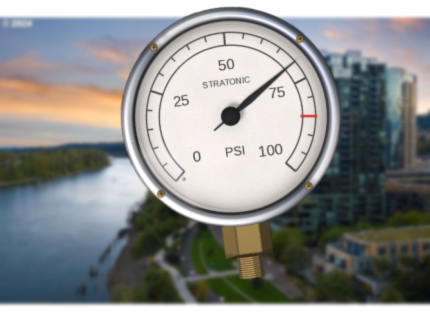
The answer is 70 psi
